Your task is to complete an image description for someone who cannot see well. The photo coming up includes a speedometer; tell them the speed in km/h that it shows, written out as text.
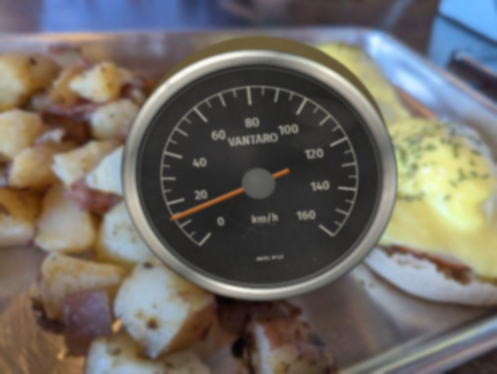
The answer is 15 km/h
